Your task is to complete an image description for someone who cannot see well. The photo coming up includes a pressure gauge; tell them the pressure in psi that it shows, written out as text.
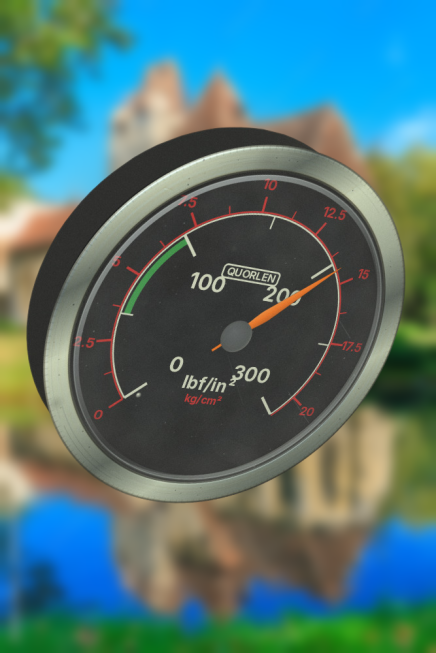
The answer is 200 psi
